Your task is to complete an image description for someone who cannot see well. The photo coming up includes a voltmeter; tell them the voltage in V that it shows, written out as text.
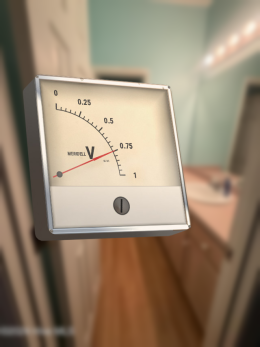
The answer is 0.75 V
